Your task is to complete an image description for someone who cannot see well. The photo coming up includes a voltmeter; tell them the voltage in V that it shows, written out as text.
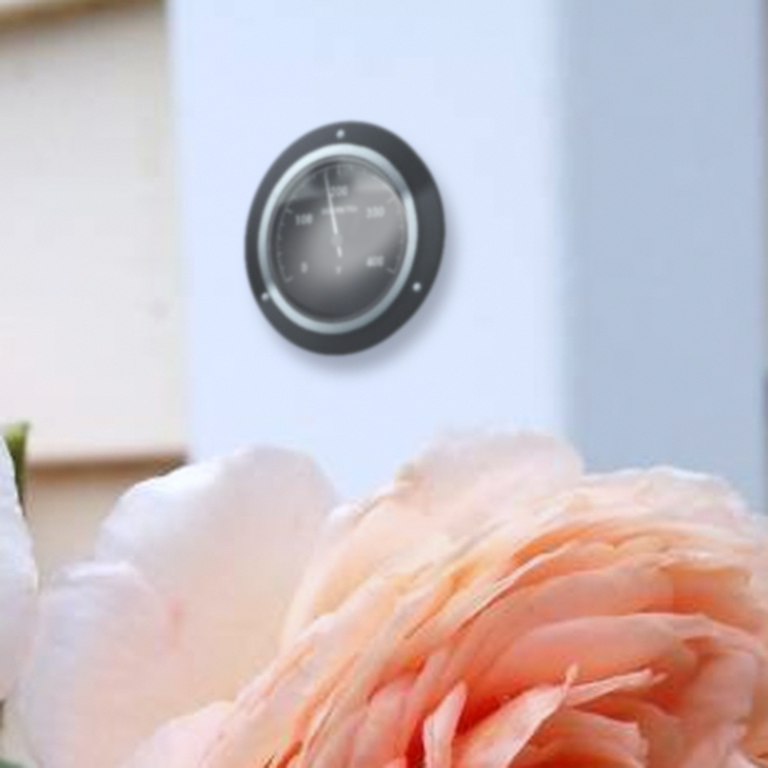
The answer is 180 V
